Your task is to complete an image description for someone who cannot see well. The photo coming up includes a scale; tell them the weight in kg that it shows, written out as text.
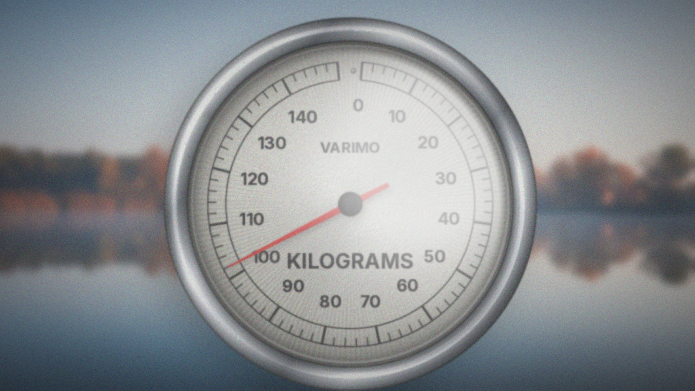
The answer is 102 kg
